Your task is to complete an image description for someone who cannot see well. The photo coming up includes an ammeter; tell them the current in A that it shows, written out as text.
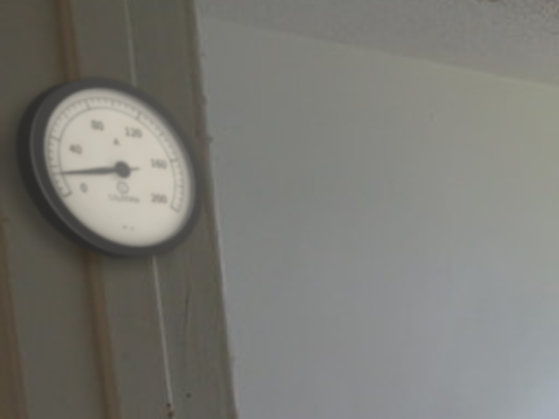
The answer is 15 A
